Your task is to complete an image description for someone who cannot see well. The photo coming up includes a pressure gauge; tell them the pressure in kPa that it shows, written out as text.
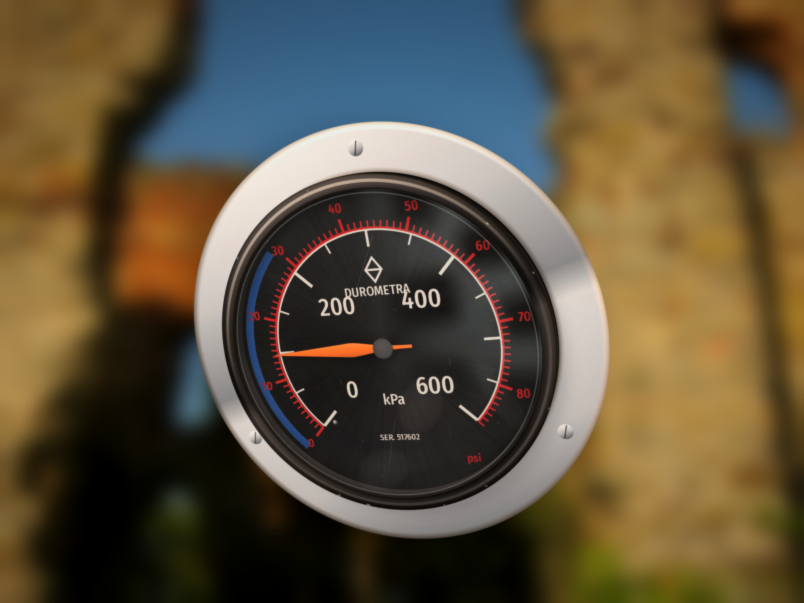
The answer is 100 kPa
